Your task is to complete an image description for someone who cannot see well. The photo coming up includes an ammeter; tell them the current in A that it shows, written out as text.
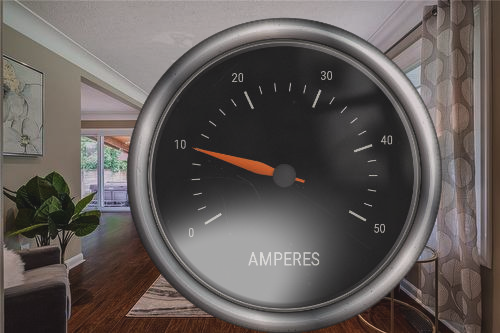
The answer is 10 A
